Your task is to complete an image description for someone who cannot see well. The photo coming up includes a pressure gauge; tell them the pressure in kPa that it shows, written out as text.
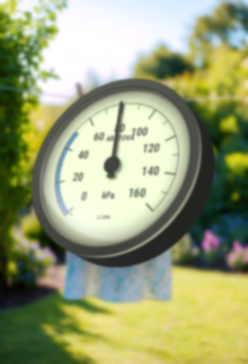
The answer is 80 kPa
